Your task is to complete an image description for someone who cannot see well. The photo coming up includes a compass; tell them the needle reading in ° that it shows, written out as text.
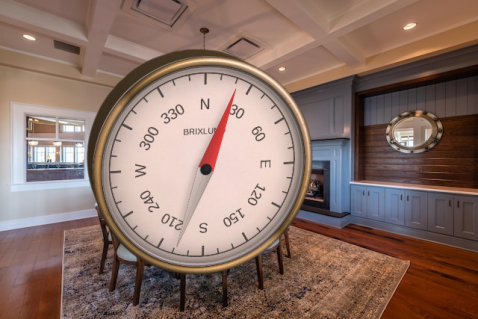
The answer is 20 °
